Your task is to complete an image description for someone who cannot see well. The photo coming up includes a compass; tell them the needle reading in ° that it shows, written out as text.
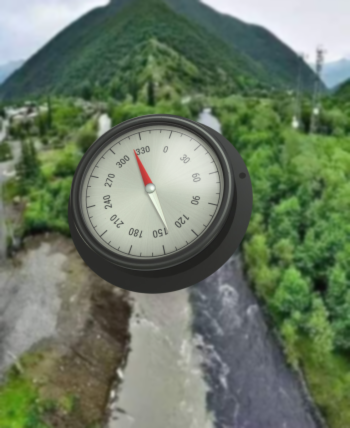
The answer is 320 °
